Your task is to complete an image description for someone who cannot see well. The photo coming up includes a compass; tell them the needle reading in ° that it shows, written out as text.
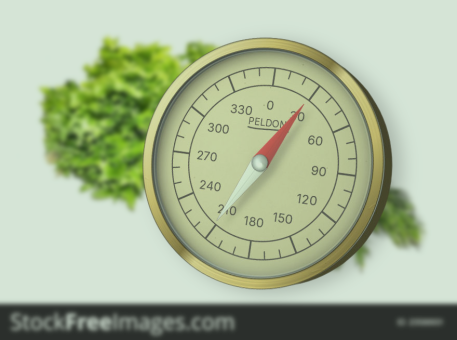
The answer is 30 °
